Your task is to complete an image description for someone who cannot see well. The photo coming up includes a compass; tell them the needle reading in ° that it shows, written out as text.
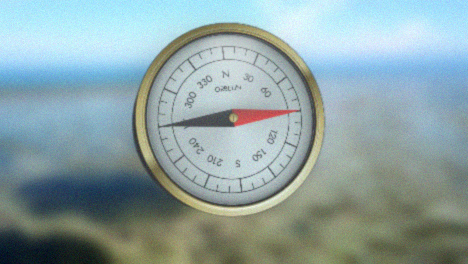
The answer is 90 °
